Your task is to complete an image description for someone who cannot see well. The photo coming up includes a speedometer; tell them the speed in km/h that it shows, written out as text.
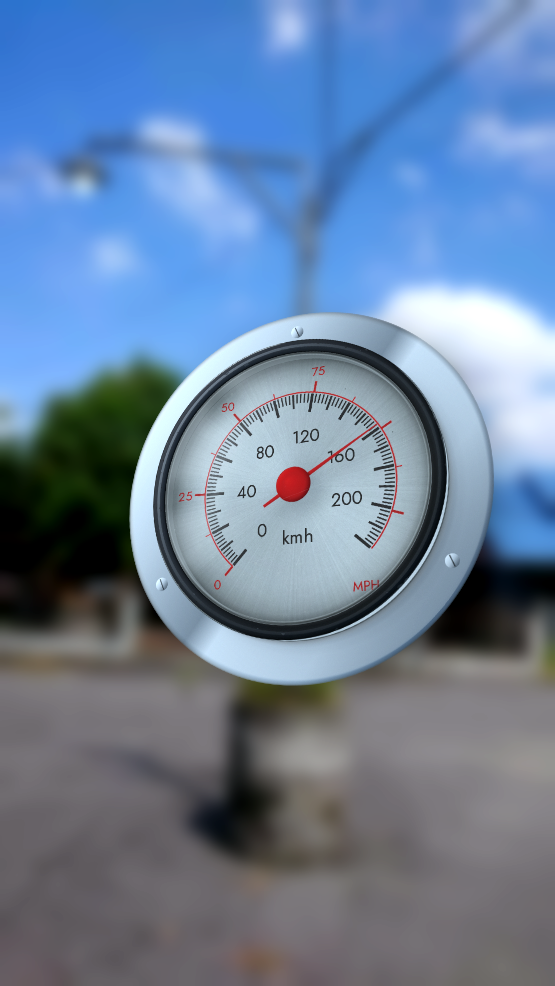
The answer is 160 km/h
